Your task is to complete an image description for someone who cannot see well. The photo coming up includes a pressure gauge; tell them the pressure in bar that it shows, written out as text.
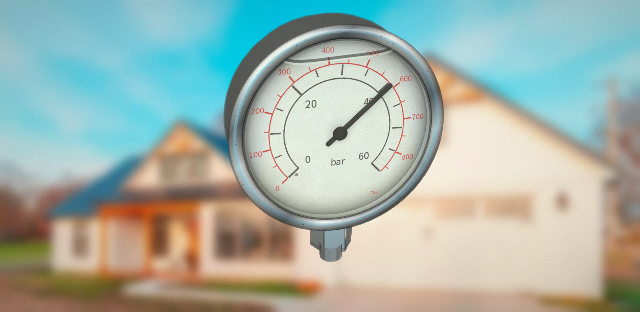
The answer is 40 bar
